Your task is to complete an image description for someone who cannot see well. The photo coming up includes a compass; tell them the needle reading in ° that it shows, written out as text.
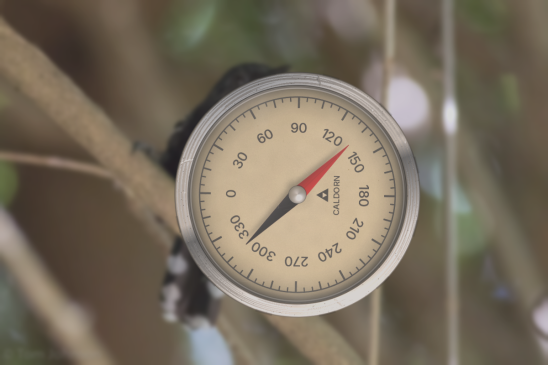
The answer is 135 °
